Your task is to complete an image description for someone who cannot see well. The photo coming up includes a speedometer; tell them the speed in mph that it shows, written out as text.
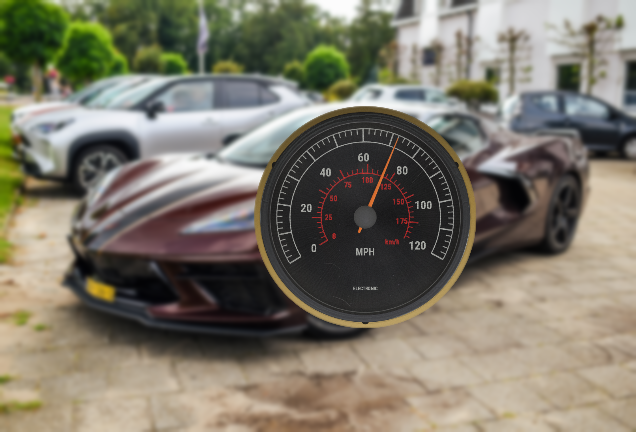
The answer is 72 mph
